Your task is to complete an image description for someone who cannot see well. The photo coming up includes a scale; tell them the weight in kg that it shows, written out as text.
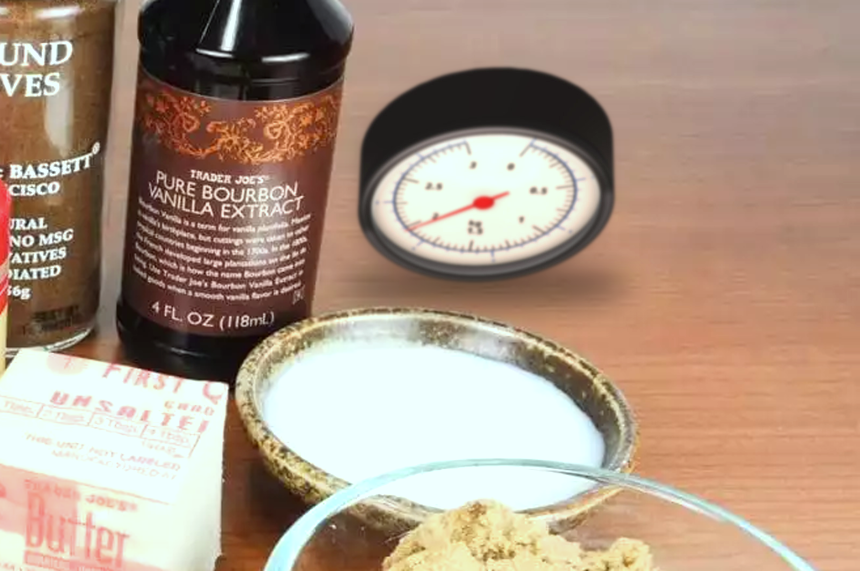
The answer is 2 kg
